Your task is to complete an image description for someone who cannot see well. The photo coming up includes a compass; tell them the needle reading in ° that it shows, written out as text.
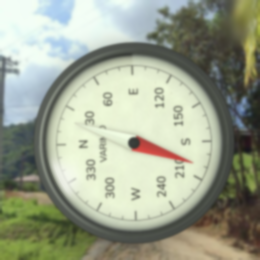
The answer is 200 °
